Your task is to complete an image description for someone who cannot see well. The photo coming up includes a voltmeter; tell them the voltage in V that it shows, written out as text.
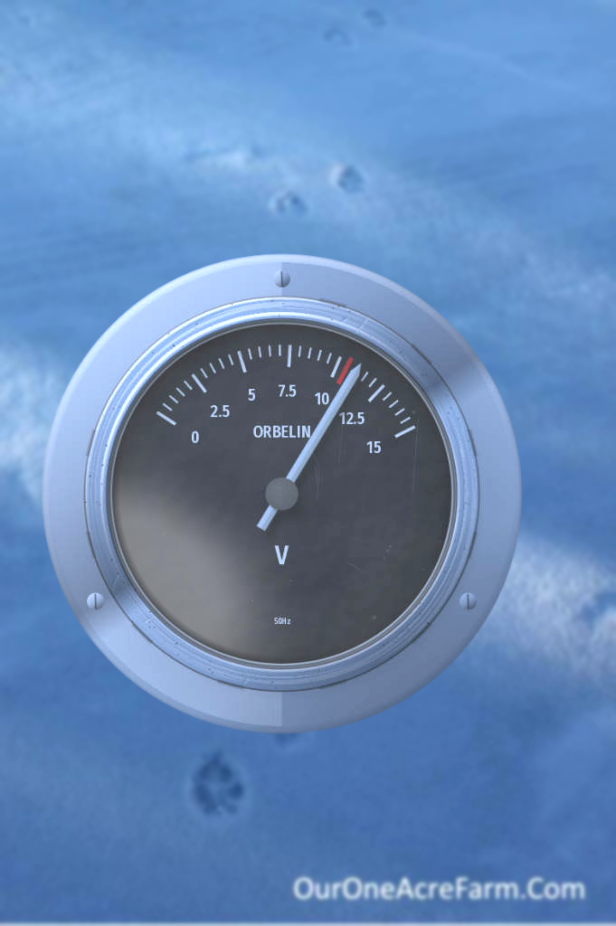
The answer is 11 V
